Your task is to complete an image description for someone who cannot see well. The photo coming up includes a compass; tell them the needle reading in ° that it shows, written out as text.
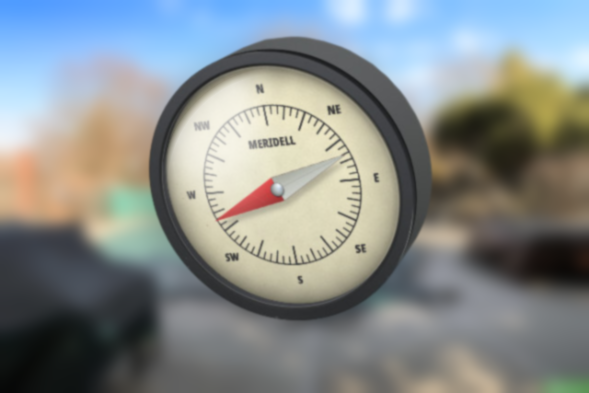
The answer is 250 °
